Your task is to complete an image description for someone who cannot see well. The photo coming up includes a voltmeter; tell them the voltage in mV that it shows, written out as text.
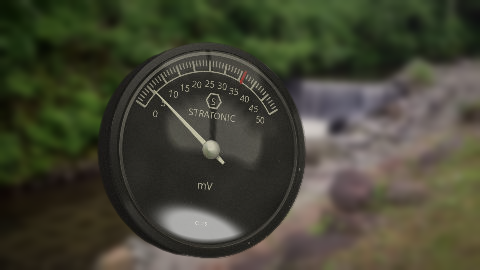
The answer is 5 mV
